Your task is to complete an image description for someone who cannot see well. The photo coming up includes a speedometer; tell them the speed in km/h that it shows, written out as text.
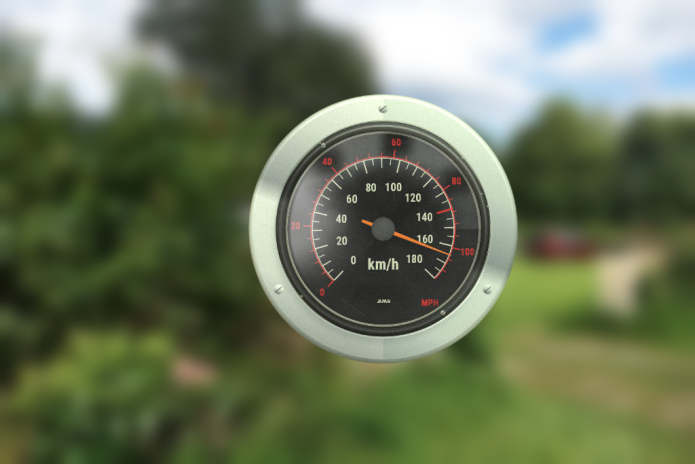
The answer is 165 km/h
